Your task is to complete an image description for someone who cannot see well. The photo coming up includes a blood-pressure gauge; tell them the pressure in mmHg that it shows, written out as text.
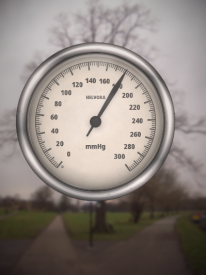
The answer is 180 mmHg
